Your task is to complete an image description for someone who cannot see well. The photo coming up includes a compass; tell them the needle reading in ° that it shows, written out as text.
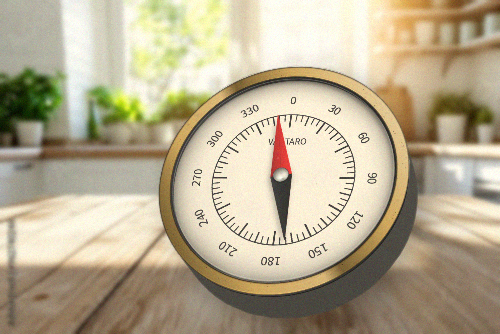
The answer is 350 °
